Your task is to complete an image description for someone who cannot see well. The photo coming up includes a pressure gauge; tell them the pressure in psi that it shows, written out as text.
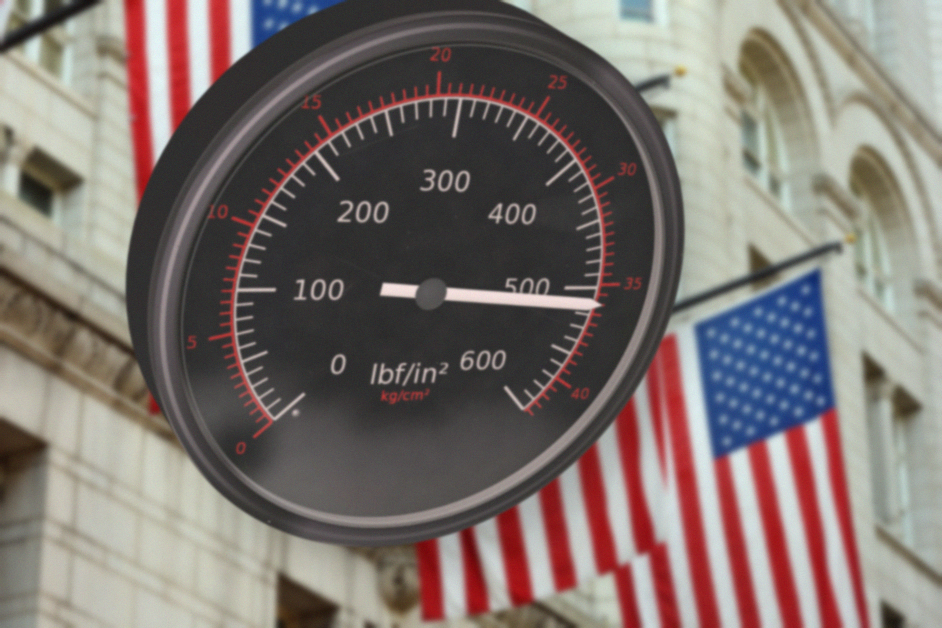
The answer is 510 psi
